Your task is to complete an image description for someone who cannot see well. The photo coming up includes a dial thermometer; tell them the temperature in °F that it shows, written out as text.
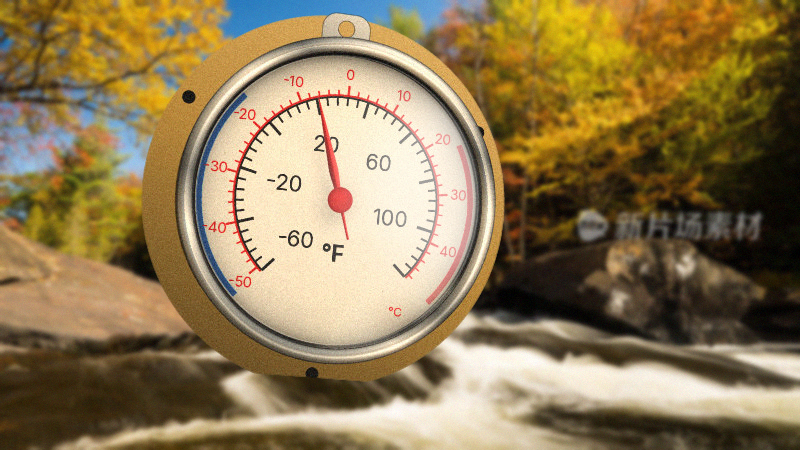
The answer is 20 °F
